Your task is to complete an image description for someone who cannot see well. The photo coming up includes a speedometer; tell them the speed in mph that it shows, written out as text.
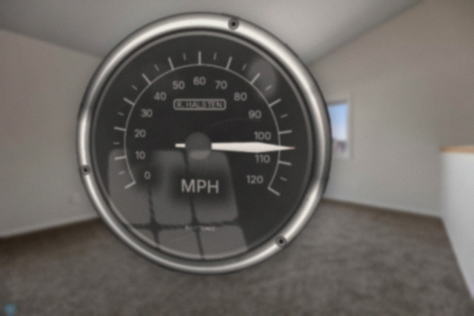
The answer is 105 mph
